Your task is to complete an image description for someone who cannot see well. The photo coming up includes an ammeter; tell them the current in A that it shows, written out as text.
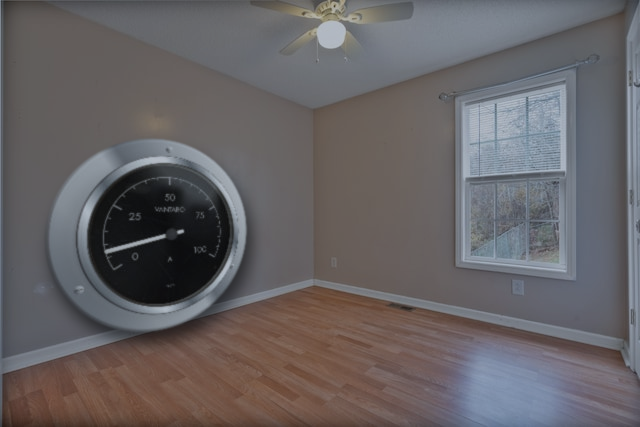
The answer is 7.5 A
